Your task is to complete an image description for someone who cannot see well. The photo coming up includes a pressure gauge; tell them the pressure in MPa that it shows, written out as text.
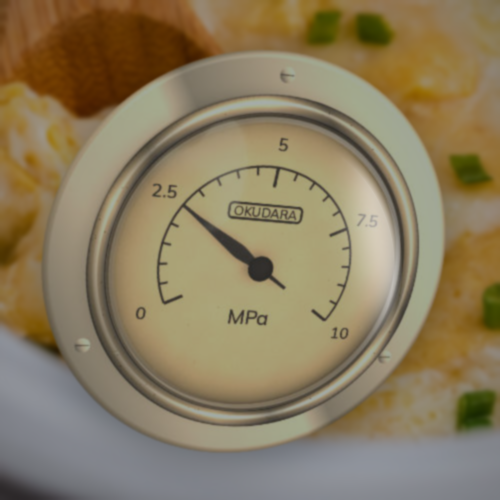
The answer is 2.5 MPa
